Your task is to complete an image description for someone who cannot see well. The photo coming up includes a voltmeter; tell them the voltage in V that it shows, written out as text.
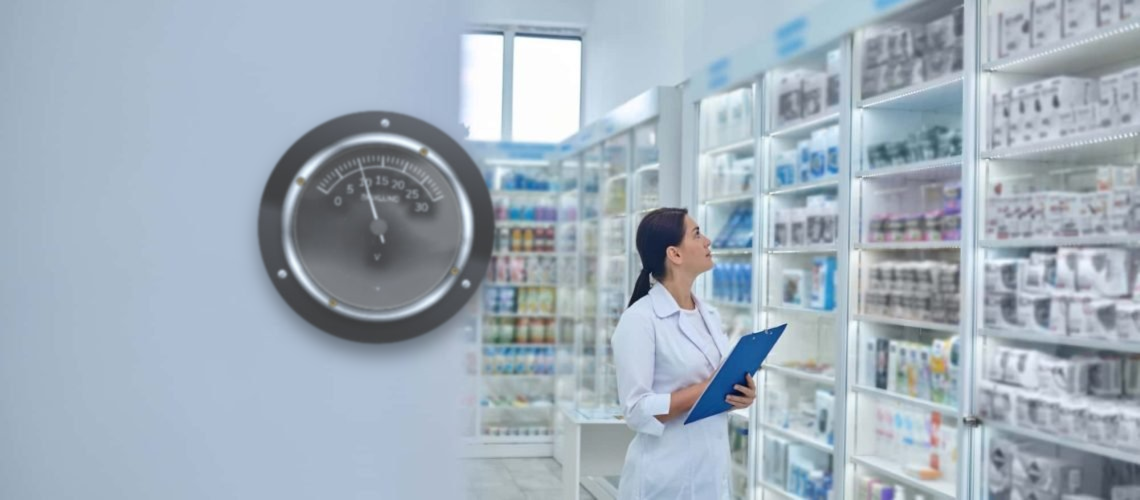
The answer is 10 V
